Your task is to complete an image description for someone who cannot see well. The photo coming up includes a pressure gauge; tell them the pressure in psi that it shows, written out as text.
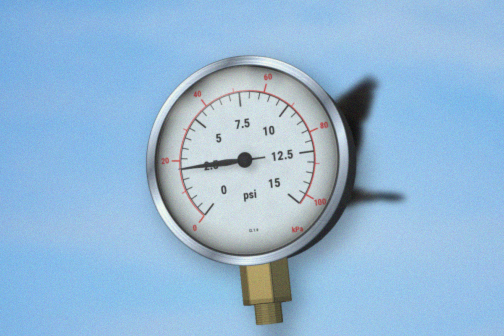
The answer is 2.5 psi
